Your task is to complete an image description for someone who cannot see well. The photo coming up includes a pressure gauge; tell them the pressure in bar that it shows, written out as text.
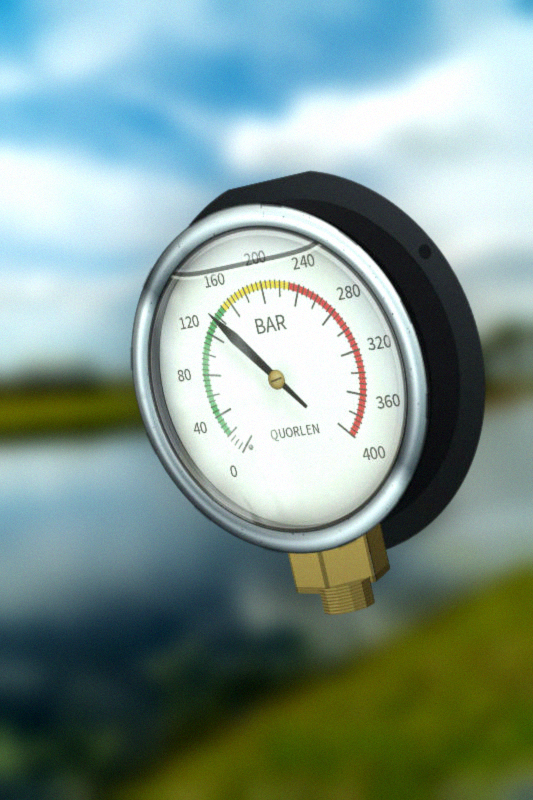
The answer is 140 bar
